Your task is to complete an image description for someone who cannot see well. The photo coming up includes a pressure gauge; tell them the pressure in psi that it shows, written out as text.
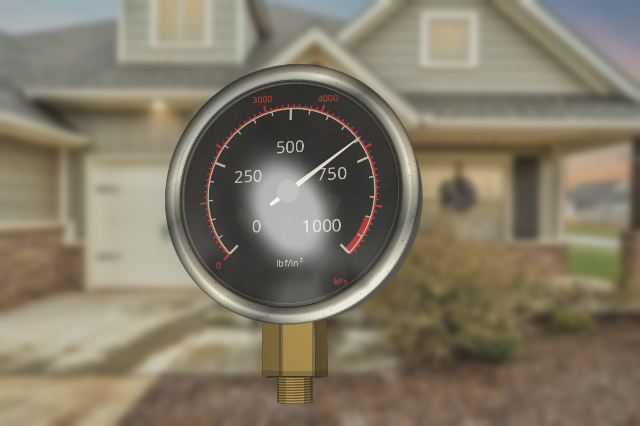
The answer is 700 psi
